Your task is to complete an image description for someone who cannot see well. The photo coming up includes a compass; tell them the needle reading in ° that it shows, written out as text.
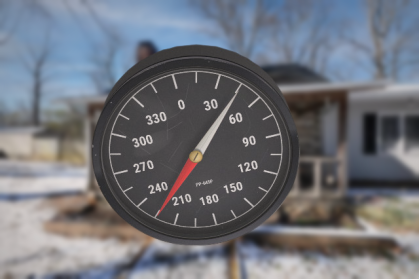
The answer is 225 °
